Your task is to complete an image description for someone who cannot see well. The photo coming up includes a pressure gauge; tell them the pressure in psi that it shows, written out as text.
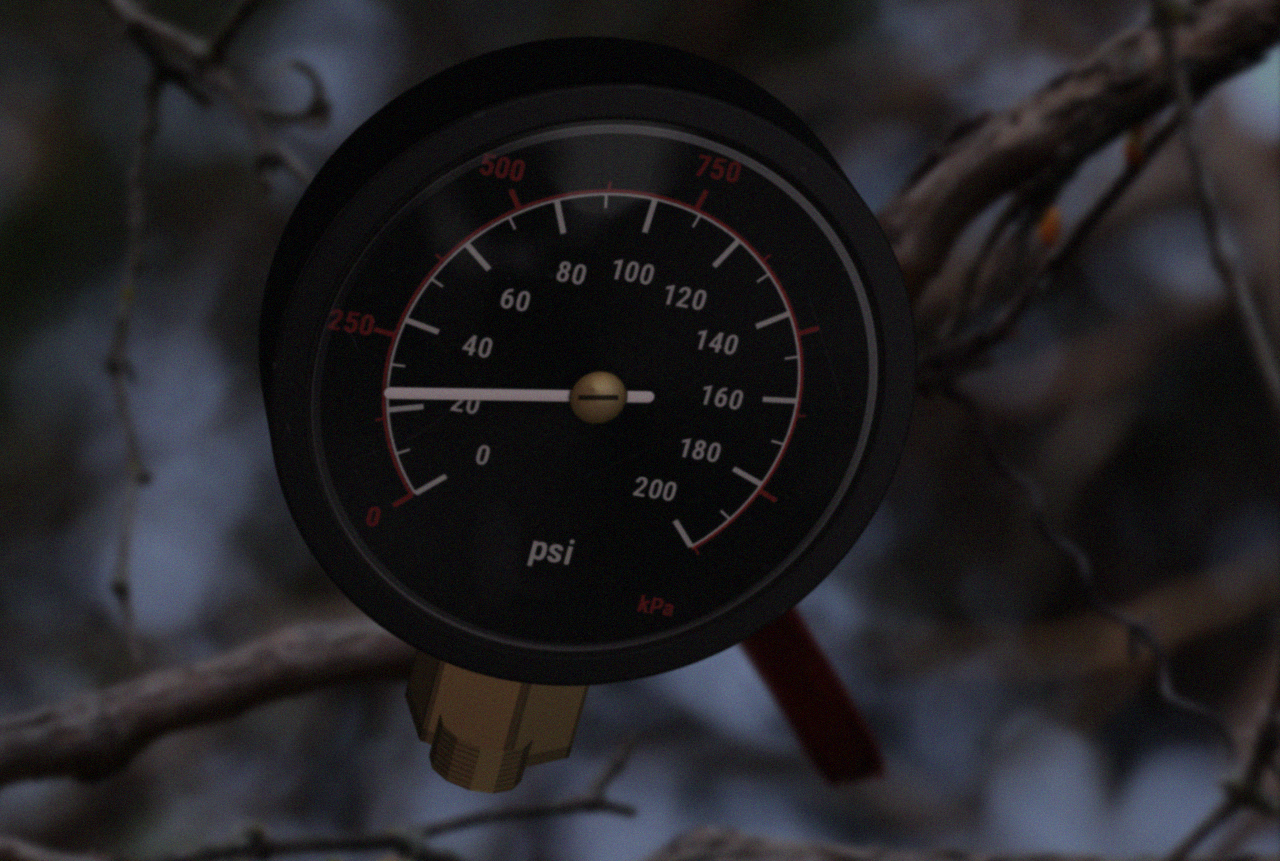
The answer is 25 psi
